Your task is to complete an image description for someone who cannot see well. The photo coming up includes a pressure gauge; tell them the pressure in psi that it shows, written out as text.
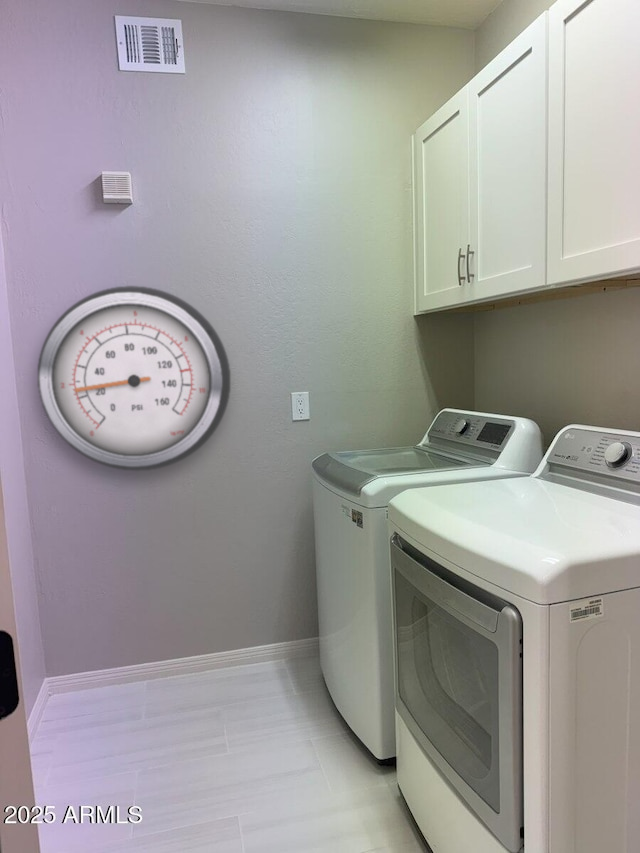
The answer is 25 psi
